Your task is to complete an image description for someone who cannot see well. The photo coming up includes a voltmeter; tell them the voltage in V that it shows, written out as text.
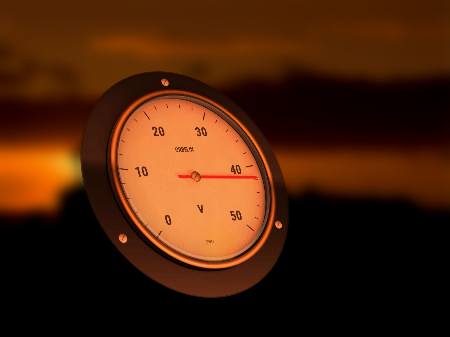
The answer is 42 V
